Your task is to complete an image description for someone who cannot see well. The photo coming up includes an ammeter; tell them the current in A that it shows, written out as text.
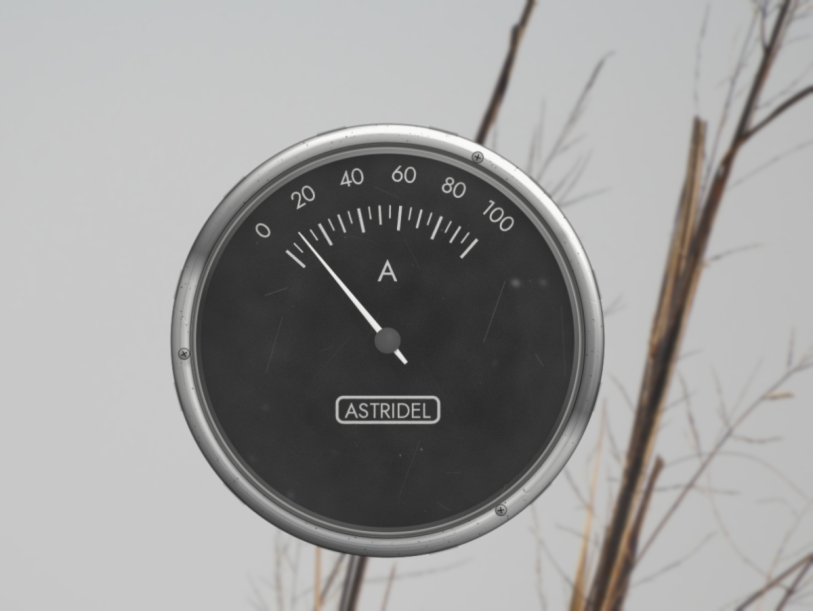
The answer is 10 A
